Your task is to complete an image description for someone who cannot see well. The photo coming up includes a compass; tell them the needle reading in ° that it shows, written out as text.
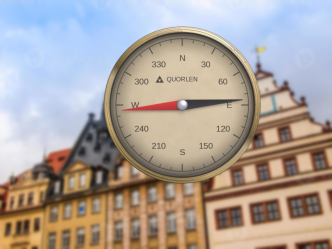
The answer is 265 °
